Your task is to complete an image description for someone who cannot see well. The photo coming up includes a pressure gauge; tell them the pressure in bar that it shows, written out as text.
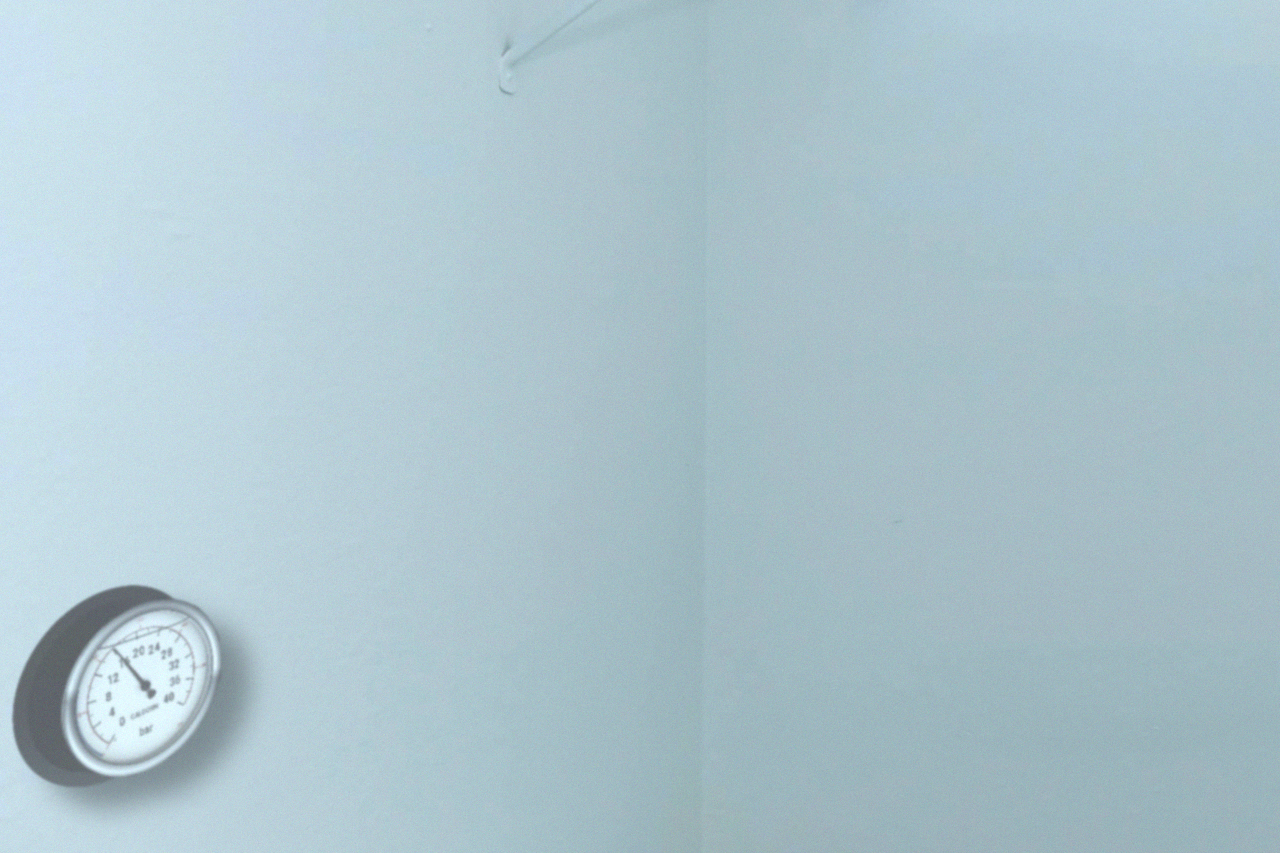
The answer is 16 bar
